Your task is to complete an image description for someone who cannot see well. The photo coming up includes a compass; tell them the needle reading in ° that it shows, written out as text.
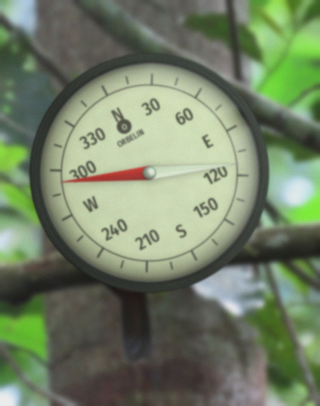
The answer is 292.5 °
